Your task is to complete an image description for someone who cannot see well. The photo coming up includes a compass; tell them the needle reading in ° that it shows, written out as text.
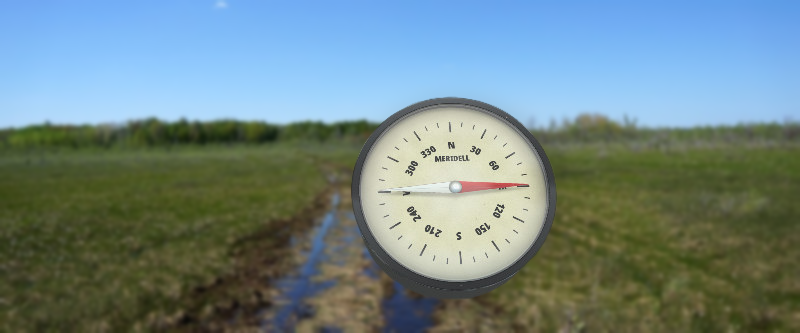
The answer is 90 °
